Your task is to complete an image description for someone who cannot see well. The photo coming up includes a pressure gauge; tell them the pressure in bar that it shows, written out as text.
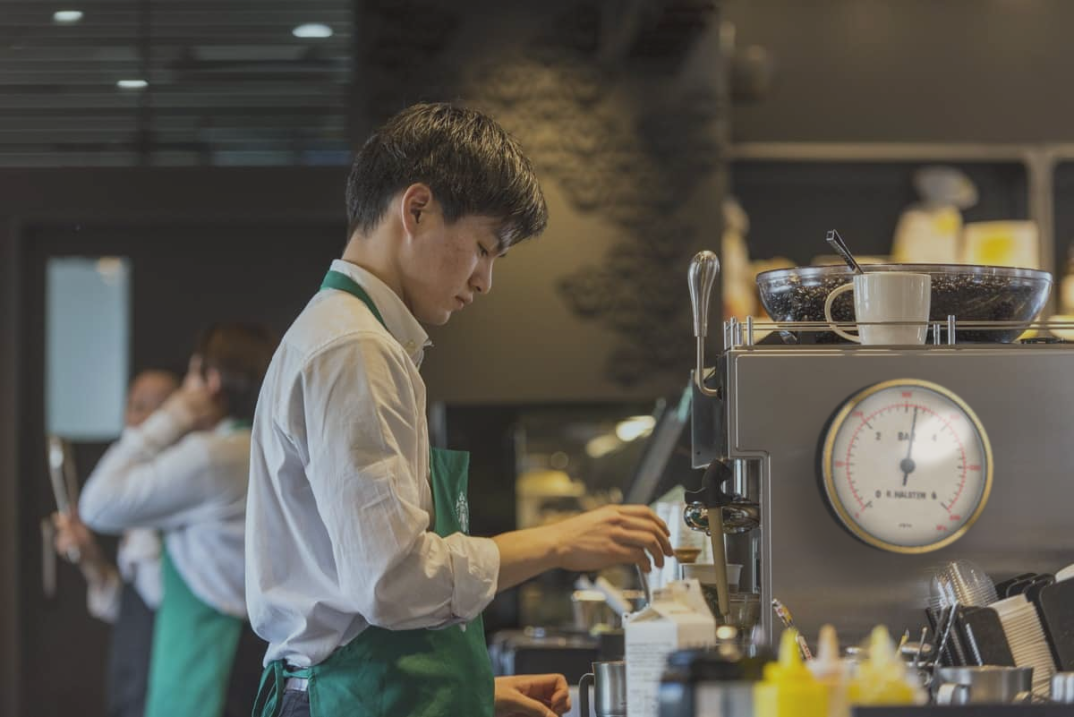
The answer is 3.2 bar
